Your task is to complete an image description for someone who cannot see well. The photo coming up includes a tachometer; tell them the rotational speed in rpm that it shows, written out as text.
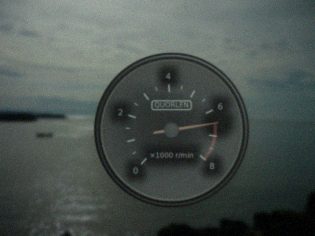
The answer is 6500 rpm
